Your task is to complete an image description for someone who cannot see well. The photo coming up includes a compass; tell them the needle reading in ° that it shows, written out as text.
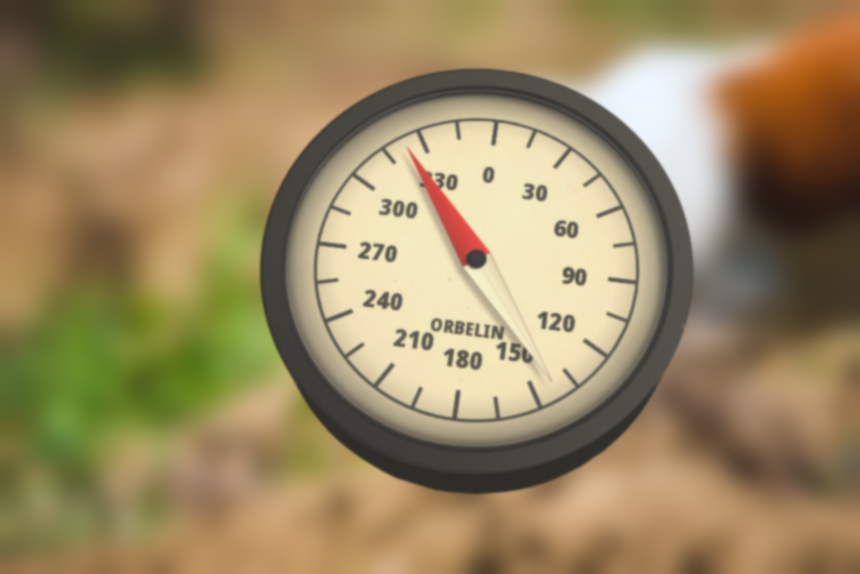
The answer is 322.5 °
